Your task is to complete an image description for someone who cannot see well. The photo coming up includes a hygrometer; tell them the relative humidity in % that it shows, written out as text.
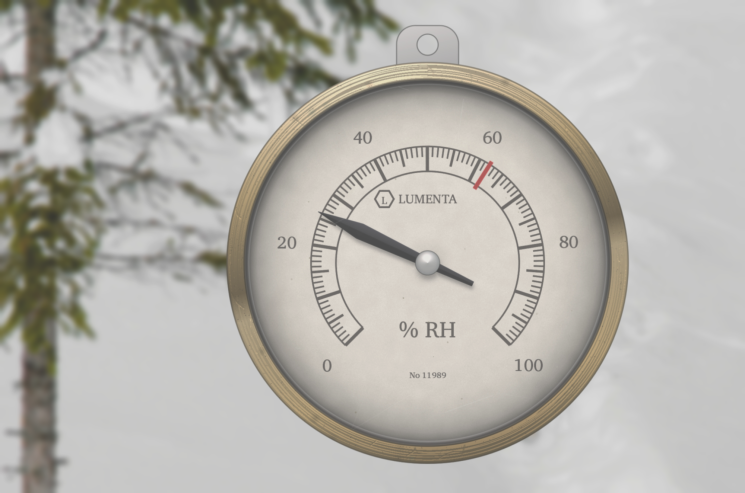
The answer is 26 %
